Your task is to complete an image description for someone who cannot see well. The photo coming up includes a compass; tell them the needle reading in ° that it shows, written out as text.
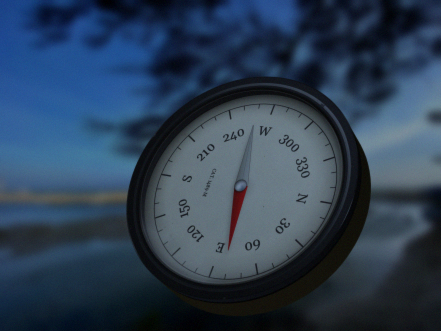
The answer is 80 °
